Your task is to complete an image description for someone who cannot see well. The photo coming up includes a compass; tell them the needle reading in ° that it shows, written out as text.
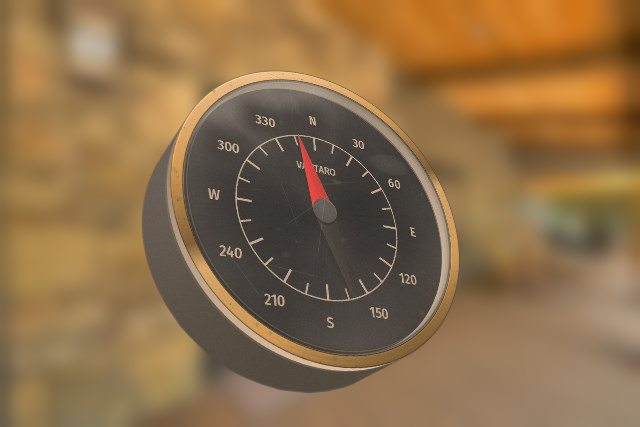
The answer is 345 °
